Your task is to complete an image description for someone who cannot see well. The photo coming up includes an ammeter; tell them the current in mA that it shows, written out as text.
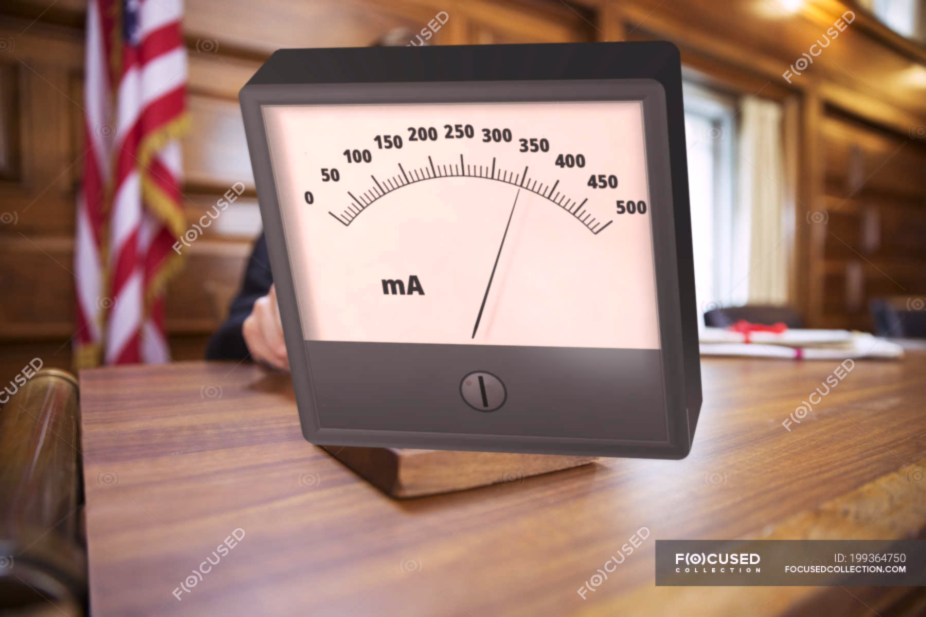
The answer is 350 mA
